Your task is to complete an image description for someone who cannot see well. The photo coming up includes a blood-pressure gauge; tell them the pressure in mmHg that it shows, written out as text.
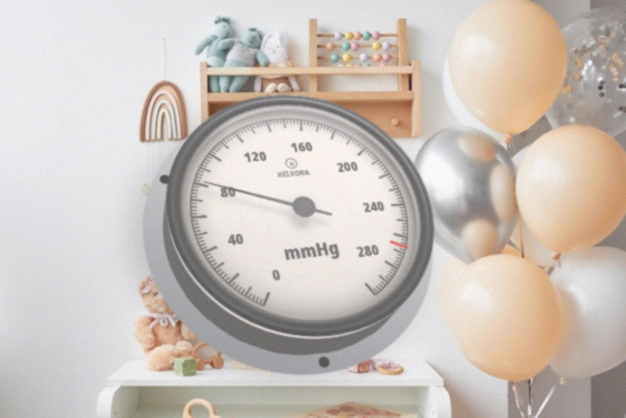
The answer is 80 mmHg
